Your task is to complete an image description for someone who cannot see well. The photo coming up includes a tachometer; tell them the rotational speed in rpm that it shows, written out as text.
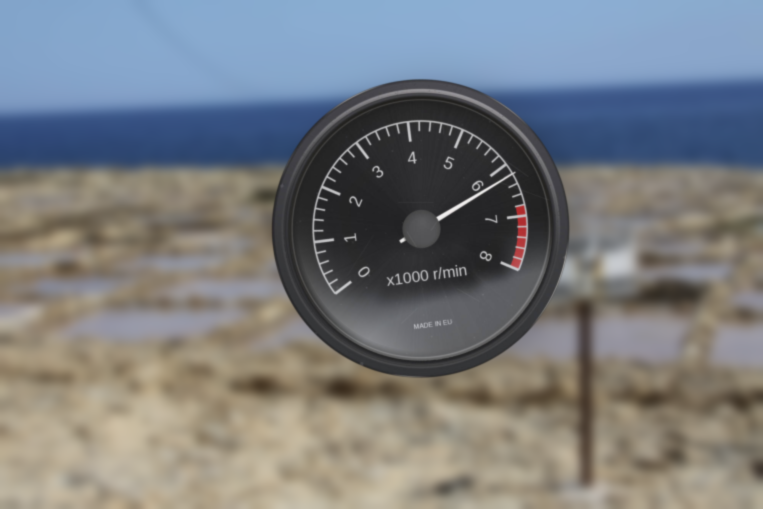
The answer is 6200 rpm
